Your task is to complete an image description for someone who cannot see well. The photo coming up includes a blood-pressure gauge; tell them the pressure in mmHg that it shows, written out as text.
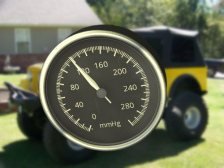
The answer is 120 mmHg
